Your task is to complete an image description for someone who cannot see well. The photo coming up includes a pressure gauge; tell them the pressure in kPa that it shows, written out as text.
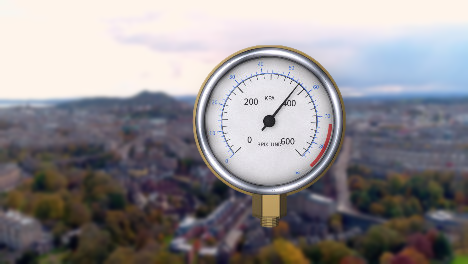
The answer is 380 kPa
